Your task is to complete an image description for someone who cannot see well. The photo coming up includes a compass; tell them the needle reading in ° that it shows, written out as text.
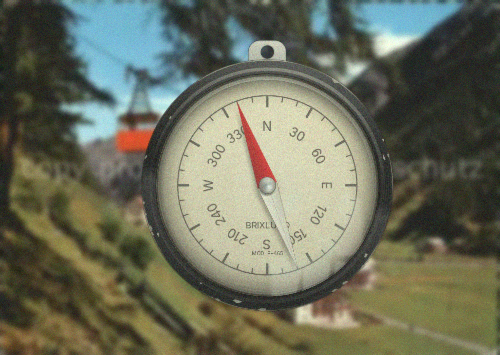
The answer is 340 °
